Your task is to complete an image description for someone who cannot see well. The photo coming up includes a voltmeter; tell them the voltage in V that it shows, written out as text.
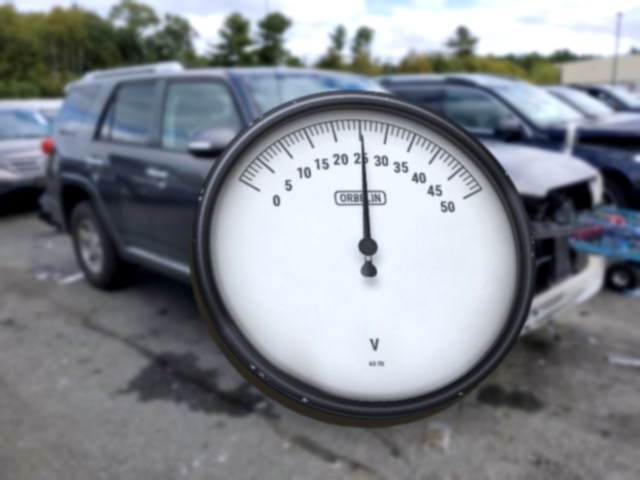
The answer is 25 V
